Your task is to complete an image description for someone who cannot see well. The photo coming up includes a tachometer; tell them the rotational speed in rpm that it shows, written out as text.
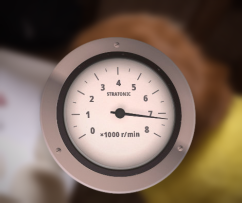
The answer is 7250 rpm
